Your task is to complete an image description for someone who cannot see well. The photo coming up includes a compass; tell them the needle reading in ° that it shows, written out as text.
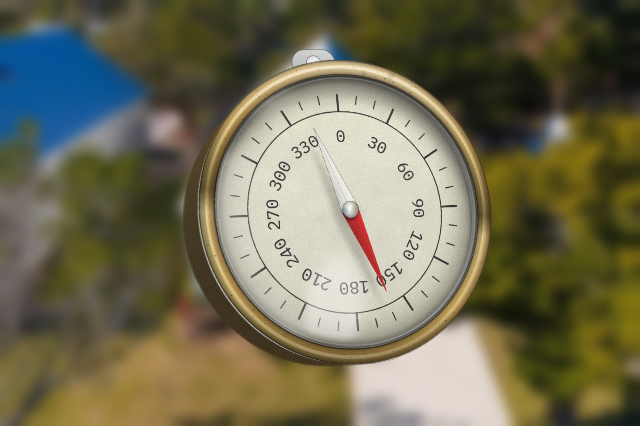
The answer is 160 °
